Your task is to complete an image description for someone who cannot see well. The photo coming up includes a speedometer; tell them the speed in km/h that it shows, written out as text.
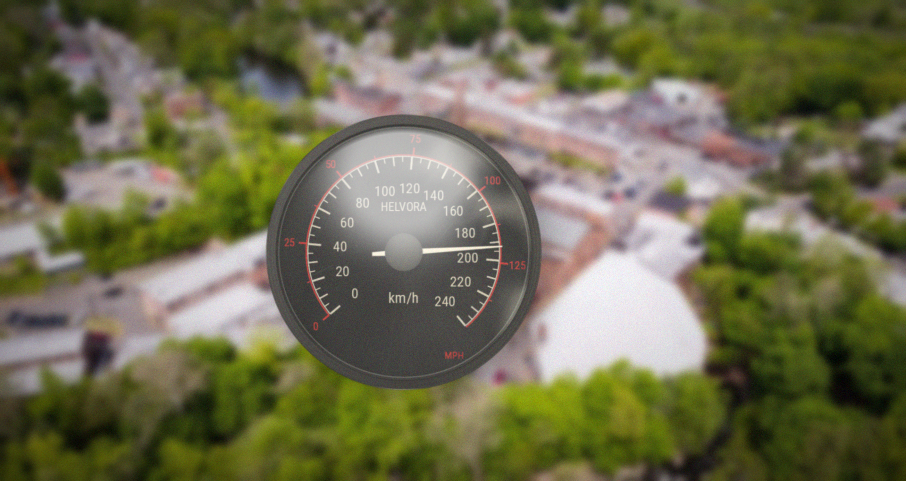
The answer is 192.5 km/h
